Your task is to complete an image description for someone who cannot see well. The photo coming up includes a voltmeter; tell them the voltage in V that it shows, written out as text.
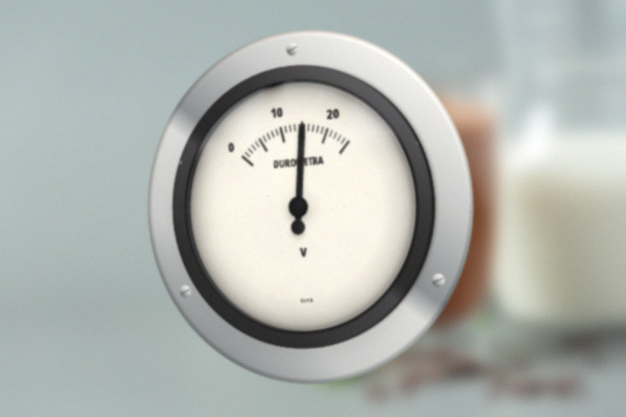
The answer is 15 V
